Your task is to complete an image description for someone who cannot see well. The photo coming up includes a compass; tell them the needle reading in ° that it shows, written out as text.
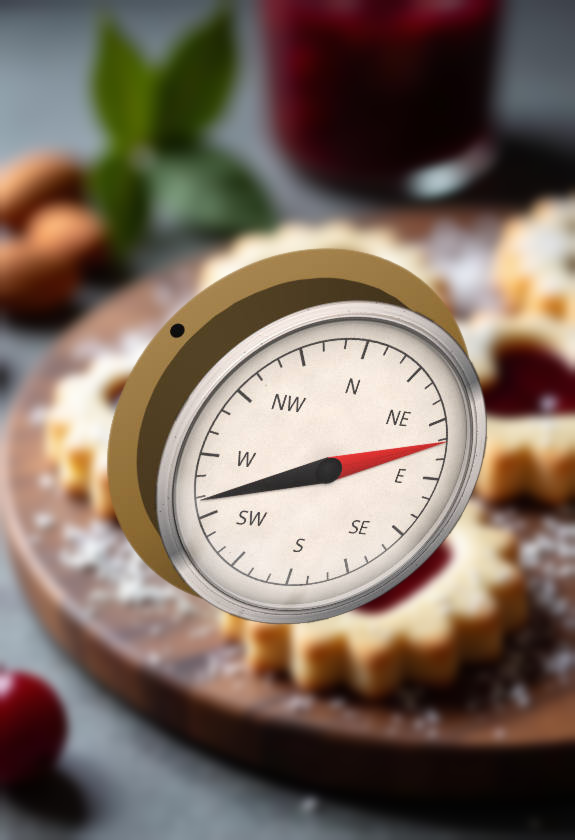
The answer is 70 °
